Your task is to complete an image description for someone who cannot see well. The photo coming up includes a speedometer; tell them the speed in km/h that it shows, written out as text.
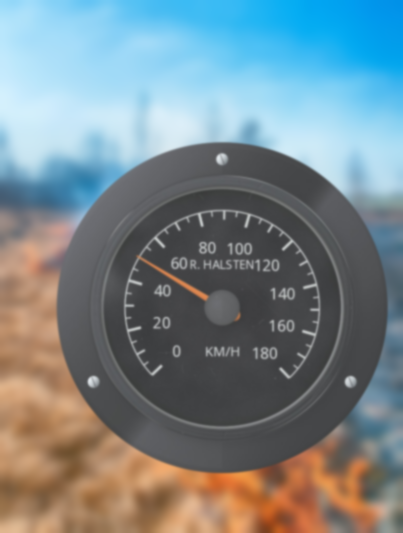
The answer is 50 km/h
